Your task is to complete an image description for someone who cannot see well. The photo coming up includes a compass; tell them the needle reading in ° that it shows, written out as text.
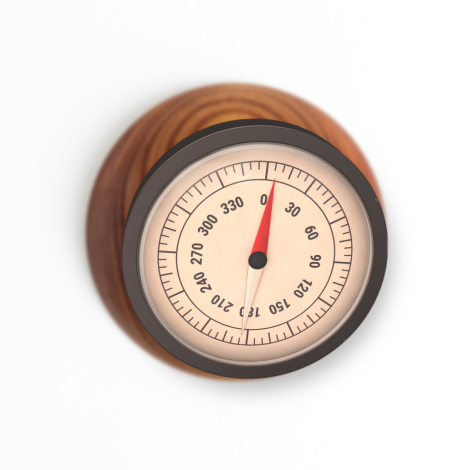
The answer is 5 °
